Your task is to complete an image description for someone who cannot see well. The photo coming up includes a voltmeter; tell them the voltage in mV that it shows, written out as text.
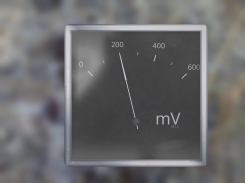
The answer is 200 mV
